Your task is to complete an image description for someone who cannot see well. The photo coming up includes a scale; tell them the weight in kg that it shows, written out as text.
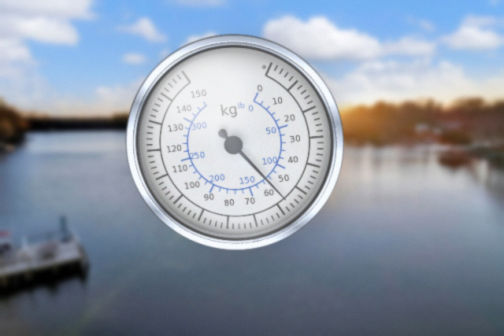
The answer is 56 kg
